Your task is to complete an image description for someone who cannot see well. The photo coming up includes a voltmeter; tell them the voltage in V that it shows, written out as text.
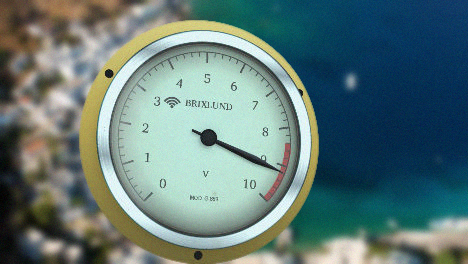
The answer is 9.2 V
